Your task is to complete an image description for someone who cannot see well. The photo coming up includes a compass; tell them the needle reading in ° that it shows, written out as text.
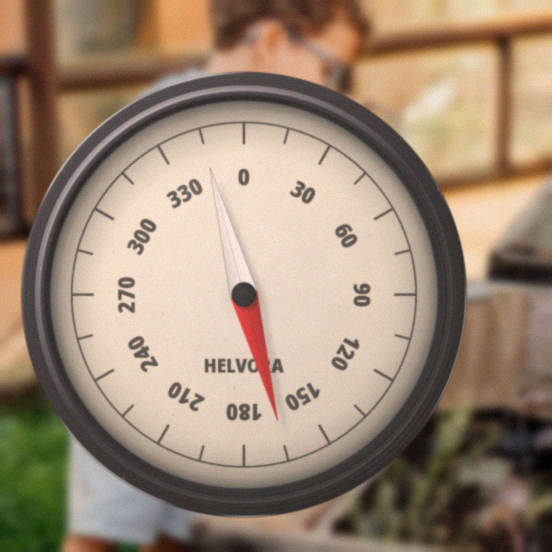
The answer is 165 °
